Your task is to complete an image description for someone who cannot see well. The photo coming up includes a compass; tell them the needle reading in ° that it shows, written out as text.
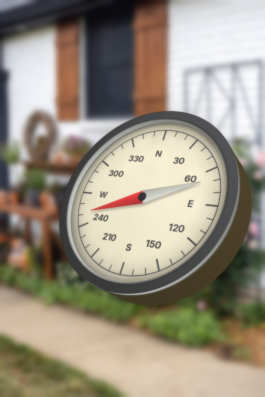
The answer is 250 °
